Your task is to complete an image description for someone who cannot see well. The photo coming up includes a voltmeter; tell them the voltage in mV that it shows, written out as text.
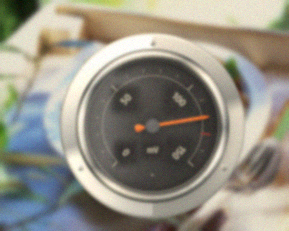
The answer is 120 mV
